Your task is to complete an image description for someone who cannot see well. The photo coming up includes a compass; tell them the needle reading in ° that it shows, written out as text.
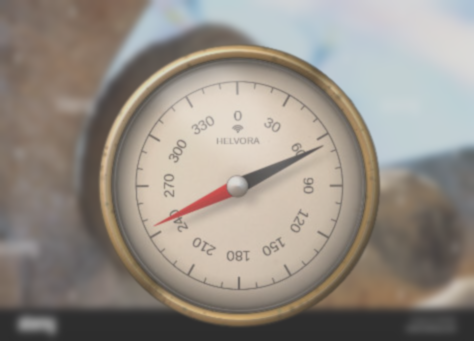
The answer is 245 °
